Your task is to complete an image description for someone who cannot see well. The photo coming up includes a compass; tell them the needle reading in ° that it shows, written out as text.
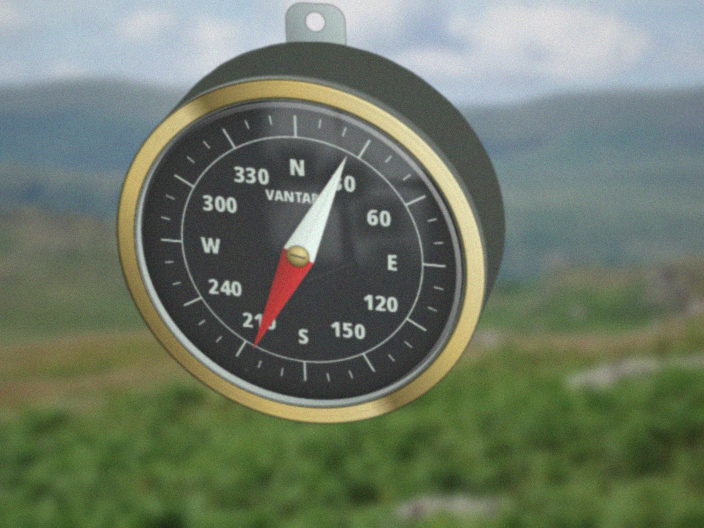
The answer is 205 °
